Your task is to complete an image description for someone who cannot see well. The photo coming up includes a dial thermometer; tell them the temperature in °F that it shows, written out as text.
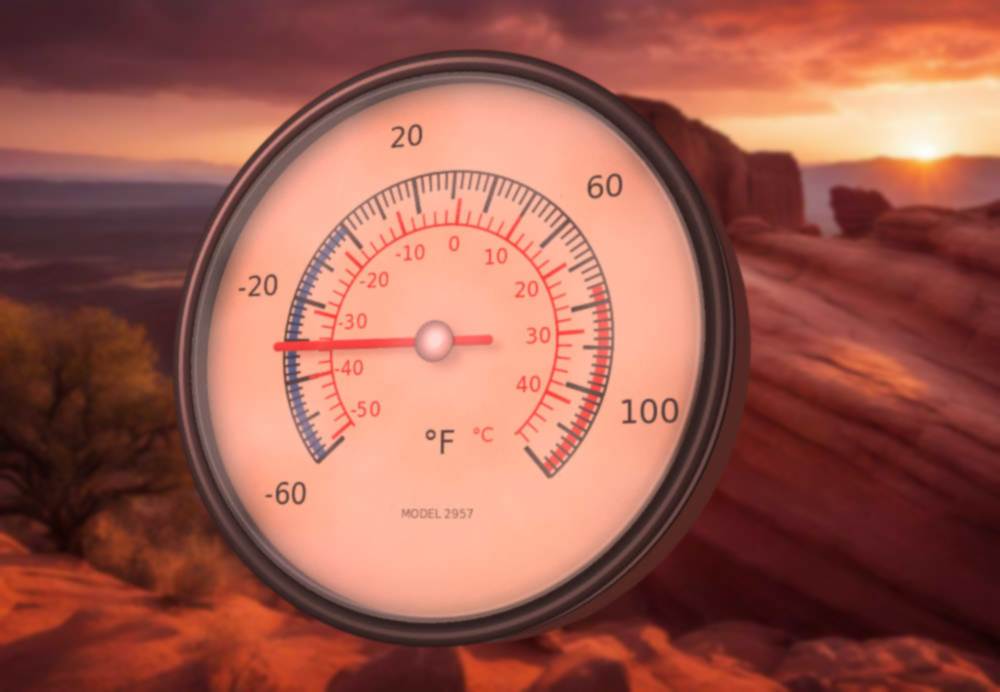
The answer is -32 °F
